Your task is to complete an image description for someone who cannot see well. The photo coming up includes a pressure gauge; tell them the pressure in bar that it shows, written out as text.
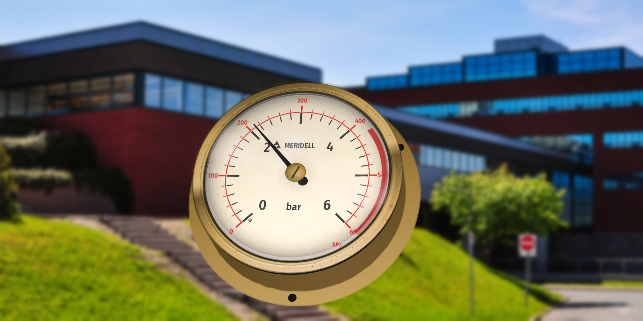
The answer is 2.1 bar
